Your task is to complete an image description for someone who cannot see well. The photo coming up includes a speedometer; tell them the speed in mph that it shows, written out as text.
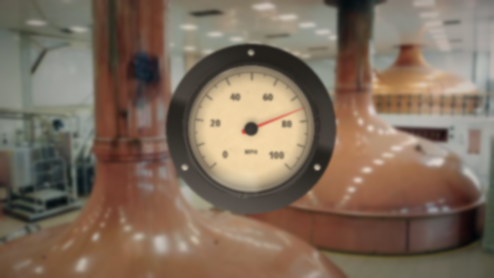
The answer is 75 mph
